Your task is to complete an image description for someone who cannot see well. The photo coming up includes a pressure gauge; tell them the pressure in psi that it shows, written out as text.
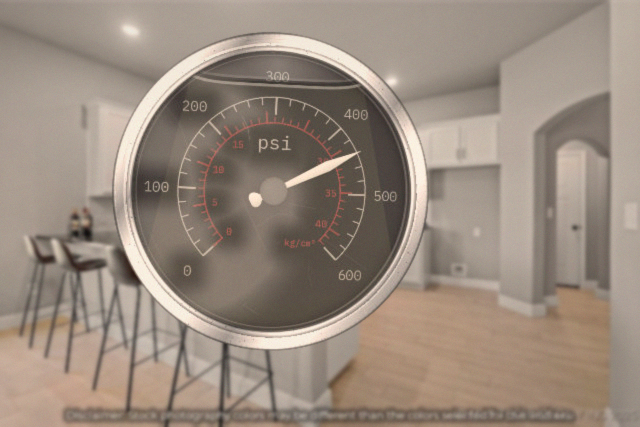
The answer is 440 psi
